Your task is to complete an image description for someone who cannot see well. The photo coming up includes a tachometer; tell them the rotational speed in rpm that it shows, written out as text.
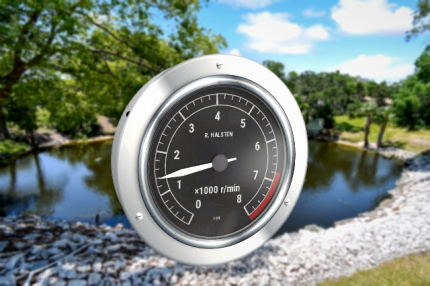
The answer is 1400 rpm
